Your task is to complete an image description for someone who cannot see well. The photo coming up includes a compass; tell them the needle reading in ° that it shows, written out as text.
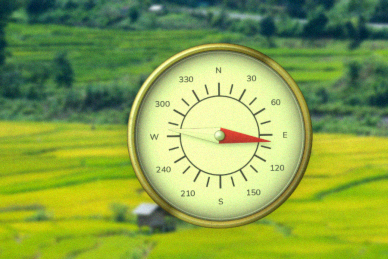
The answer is 97.5 °
